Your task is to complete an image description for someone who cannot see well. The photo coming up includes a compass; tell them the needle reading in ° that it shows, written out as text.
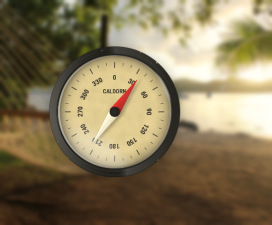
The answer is 35 °
